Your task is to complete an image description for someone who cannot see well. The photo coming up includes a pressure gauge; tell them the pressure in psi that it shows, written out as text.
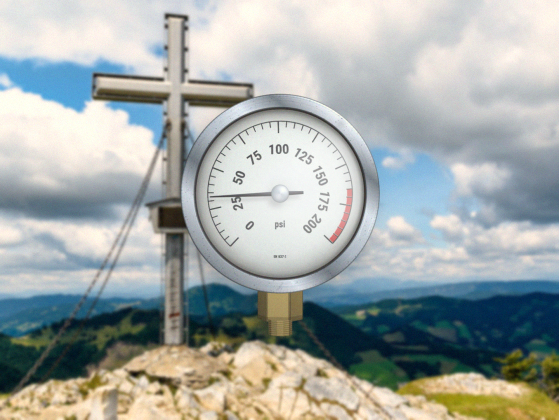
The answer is 32.5 psi
